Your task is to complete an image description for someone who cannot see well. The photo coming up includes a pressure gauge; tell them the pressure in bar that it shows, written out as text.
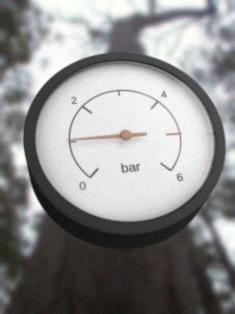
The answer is 1 bar
